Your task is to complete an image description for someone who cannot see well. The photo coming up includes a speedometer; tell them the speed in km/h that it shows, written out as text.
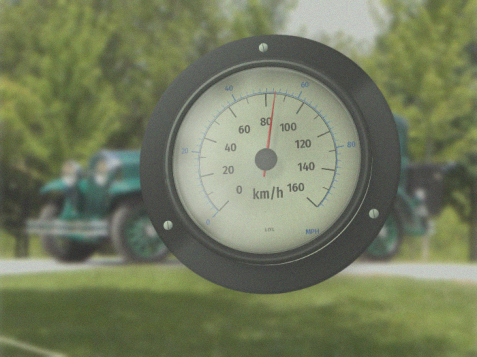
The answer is 85 km/h
